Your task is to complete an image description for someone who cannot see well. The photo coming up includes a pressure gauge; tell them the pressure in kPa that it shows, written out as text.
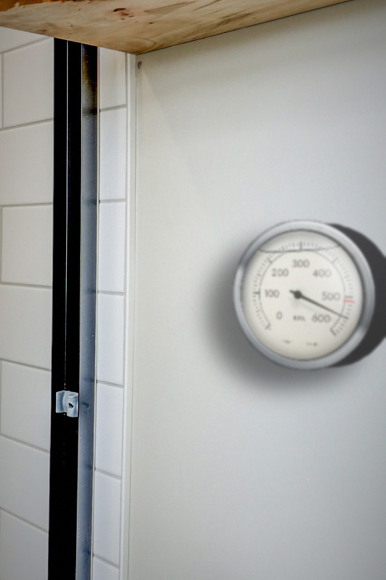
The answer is 550 kPa
